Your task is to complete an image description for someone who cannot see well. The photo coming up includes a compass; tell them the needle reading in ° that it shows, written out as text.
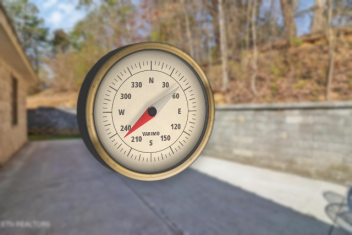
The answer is 230 °
